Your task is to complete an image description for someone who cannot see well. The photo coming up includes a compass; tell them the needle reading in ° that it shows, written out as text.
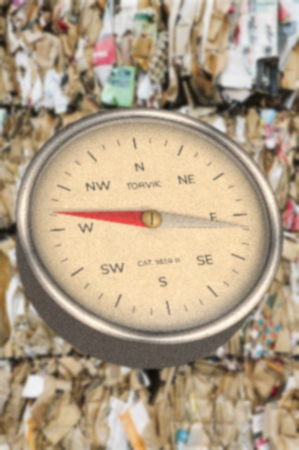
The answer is 280 °
